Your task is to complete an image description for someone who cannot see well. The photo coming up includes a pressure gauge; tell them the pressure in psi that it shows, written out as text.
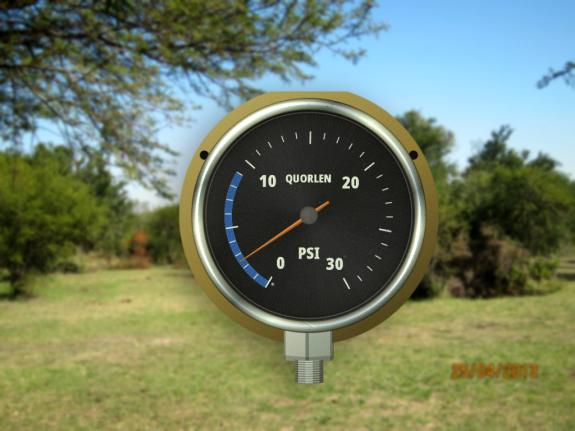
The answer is 2.5 psi
